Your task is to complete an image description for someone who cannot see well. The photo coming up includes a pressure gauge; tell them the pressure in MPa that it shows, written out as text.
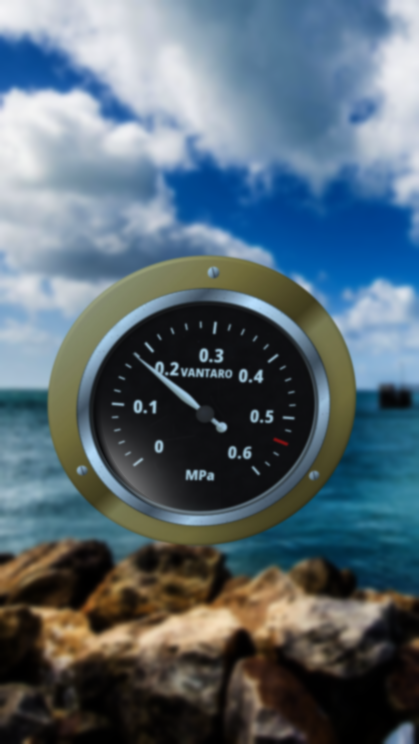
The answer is 0.18 MPa
